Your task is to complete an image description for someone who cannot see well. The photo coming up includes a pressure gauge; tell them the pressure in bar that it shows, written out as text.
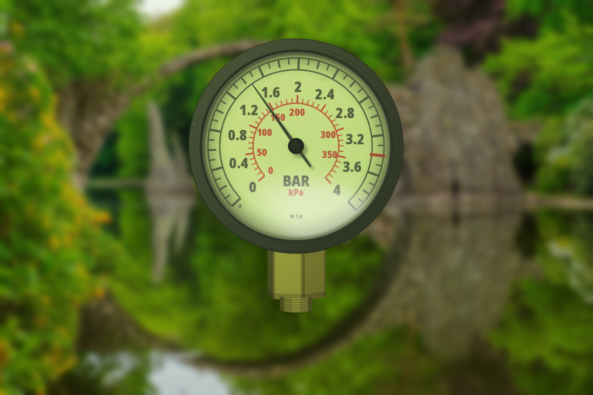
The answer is 1.45 bar
